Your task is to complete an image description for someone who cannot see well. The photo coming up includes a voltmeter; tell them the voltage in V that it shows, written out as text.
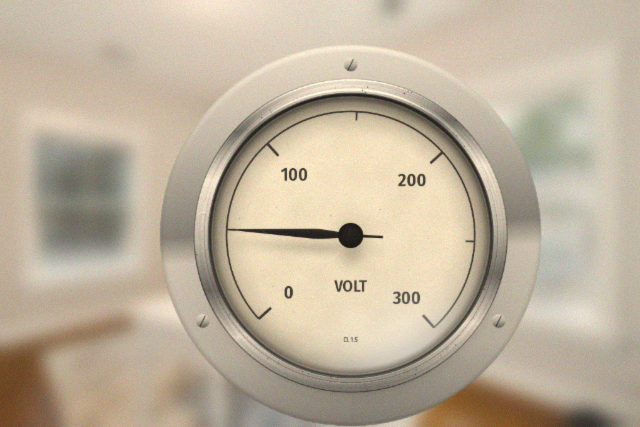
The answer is 50 V
